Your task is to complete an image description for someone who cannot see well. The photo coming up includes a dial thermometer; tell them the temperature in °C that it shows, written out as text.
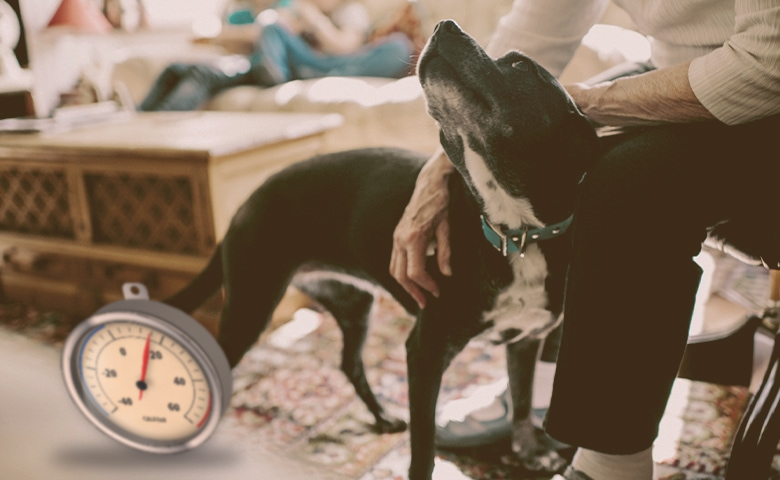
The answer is 16 °C
